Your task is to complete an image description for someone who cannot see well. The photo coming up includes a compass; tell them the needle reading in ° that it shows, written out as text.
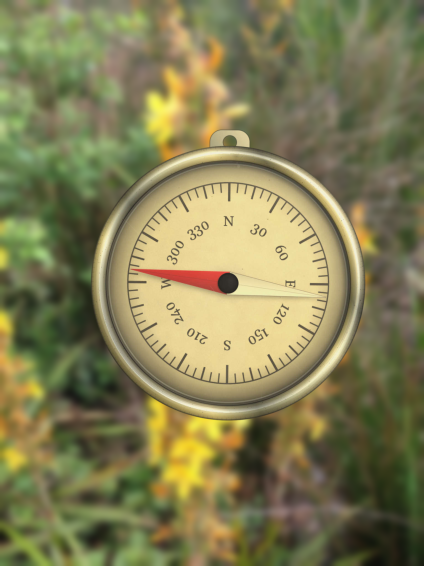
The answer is 277.5 °
